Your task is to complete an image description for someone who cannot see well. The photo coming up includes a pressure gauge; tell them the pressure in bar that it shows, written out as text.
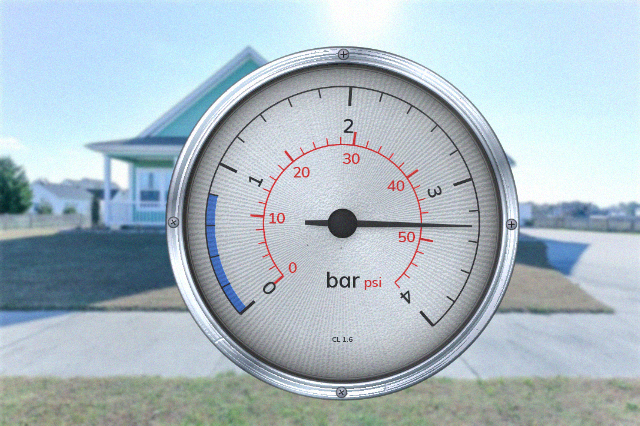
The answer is 3.3 bar
